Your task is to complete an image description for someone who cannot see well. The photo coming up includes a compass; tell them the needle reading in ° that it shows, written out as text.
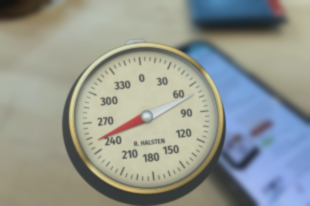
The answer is 250 °
